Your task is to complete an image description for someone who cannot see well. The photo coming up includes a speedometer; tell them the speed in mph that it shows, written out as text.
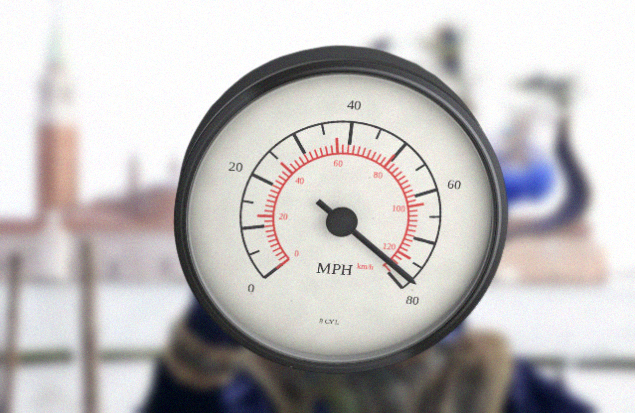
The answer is 77.5 mph
